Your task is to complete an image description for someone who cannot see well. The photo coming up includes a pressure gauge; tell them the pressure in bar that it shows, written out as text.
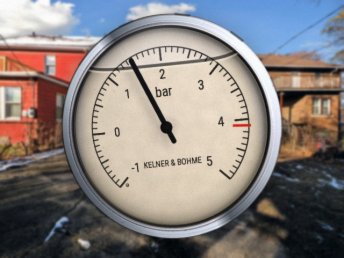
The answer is 1.5 bar
